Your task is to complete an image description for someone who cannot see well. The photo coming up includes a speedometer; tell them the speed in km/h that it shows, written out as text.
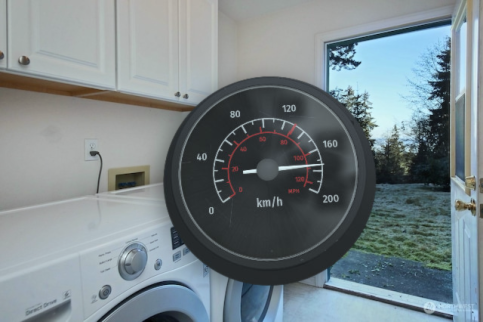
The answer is 175 km/h
